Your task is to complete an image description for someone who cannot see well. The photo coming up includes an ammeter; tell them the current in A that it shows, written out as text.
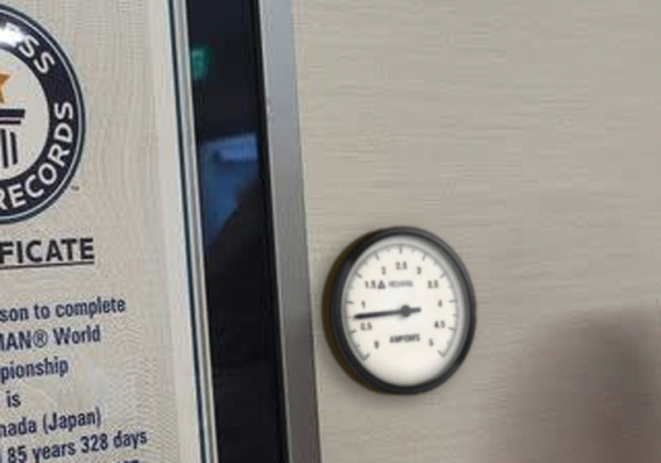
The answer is 0.75 A
